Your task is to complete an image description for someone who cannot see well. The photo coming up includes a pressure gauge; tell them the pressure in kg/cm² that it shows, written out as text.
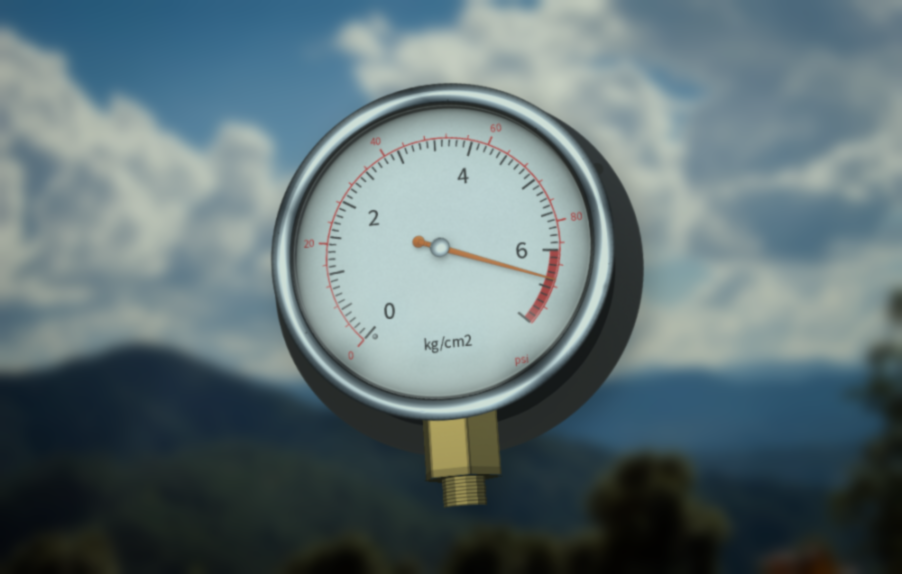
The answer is 6.4 kg/cm²
